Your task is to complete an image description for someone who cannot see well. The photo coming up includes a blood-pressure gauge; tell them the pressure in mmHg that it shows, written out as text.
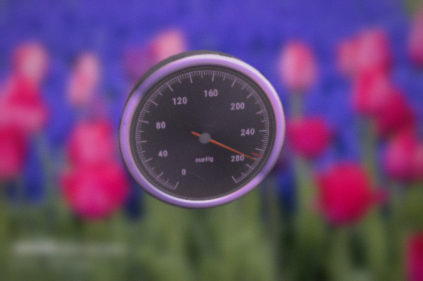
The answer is 270 mmHg
